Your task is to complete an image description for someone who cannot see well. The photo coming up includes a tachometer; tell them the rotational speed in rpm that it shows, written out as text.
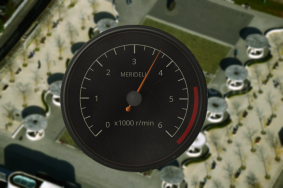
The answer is 3625 rpm
